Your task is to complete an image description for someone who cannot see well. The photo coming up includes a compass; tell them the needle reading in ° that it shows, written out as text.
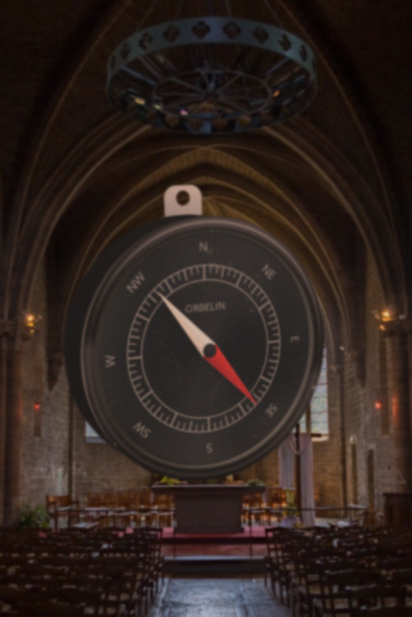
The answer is 140 °
